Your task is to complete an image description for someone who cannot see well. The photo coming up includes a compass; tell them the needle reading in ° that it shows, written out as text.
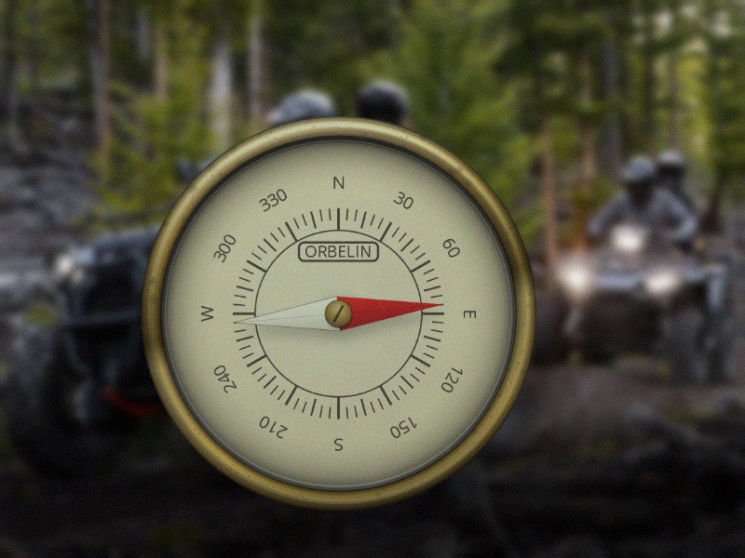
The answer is 85 °
